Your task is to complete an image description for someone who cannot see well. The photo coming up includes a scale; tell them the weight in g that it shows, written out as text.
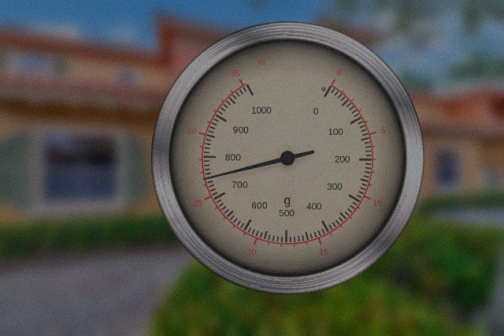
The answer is 750 g
